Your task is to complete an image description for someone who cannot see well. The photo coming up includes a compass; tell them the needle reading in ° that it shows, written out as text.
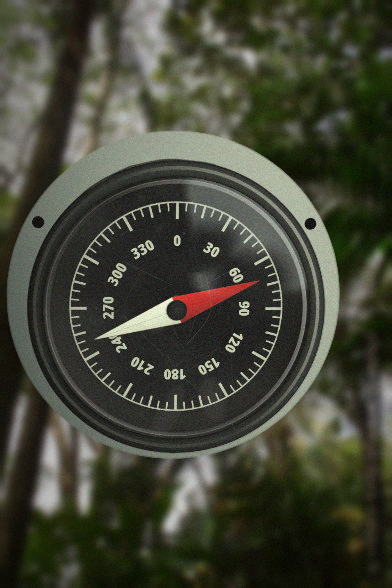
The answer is 70 °
